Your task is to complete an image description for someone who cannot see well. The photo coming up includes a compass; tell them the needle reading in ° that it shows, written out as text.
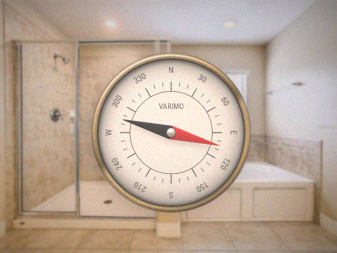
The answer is 105 °
